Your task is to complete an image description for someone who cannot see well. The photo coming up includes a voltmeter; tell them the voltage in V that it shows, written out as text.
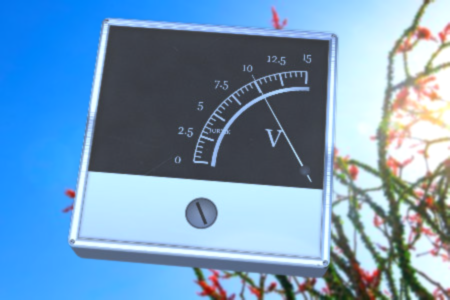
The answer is 10 V
